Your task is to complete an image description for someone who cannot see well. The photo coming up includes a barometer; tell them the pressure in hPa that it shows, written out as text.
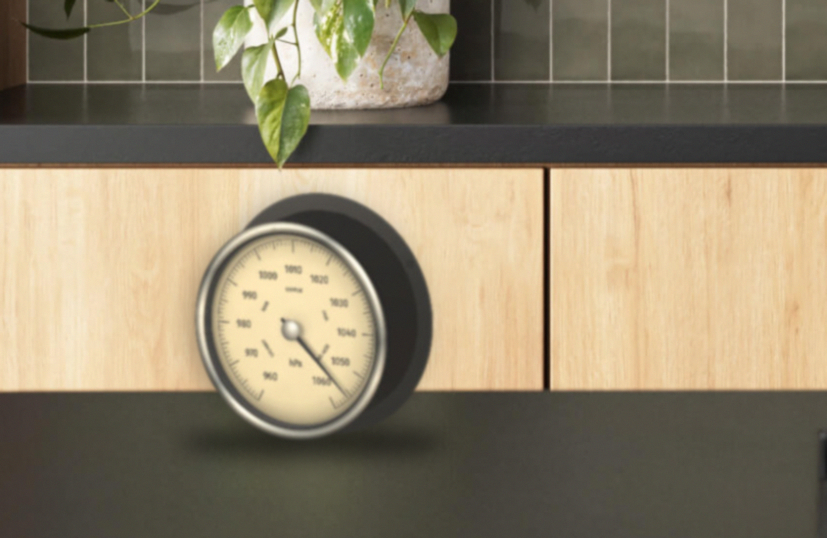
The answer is 1055 hPa
